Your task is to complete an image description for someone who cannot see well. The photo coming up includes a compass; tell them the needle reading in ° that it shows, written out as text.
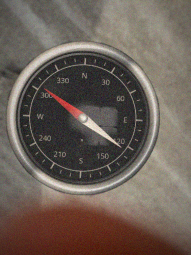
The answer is 305 °
